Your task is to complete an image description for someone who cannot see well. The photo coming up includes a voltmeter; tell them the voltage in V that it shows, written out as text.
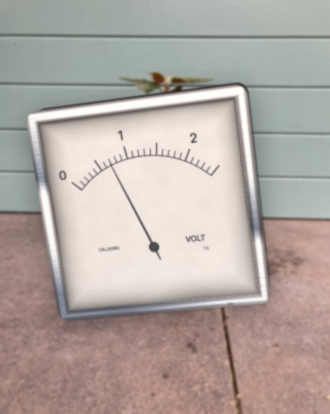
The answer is 0.7 V
